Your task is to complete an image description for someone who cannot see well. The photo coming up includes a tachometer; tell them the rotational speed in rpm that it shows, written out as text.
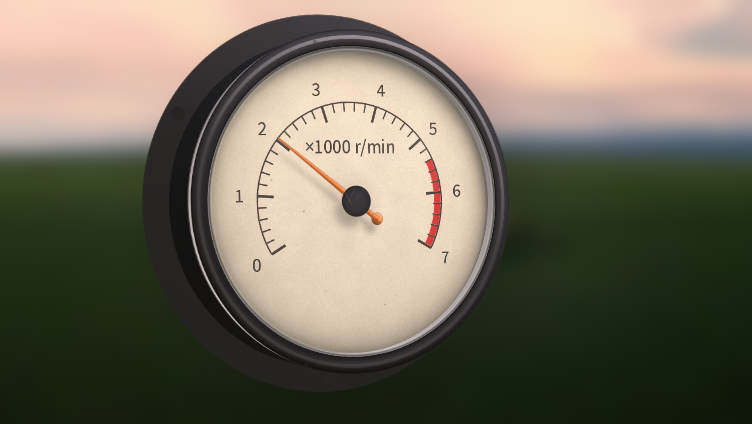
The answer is 2000 rpm
